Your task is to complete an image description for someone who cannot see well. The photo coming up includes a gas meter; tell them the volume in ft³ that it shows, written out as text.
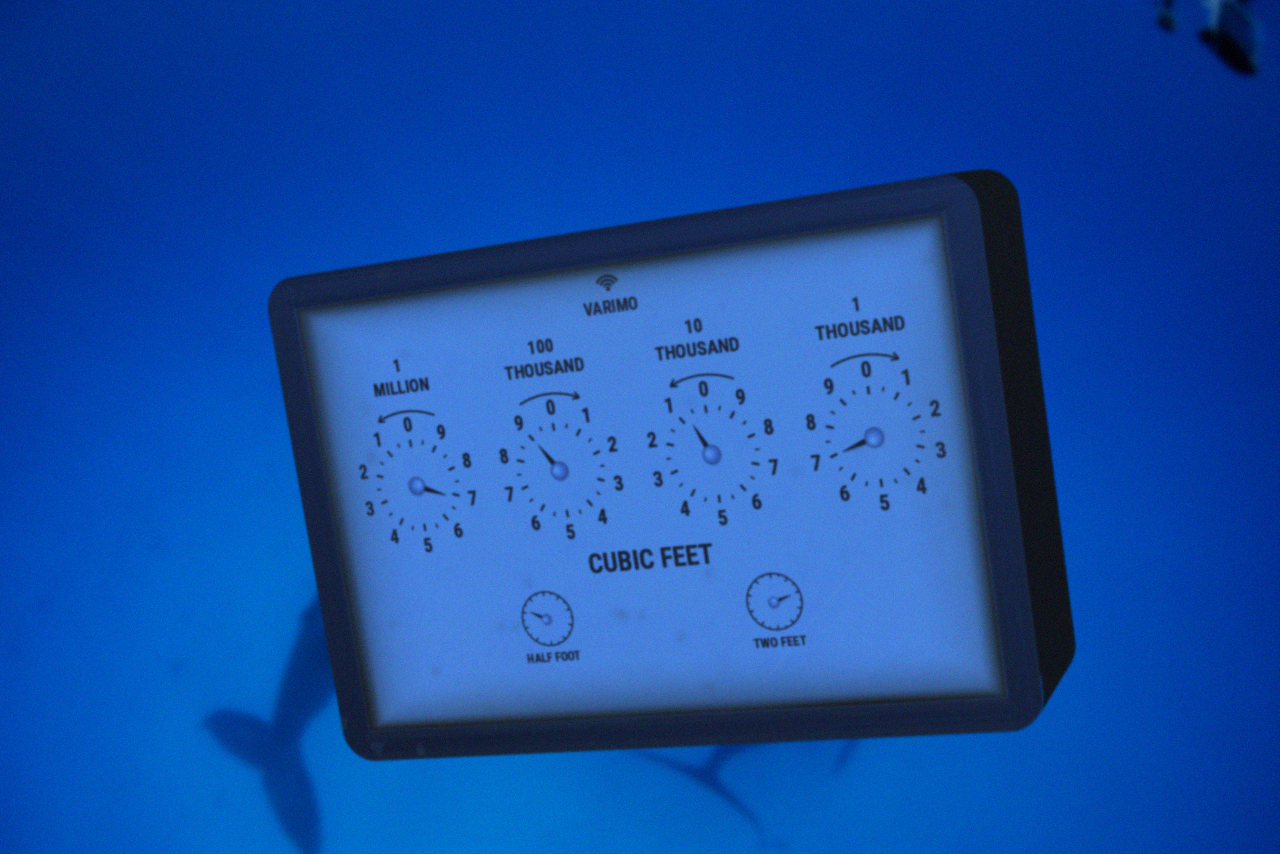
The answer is 690700 ft³
